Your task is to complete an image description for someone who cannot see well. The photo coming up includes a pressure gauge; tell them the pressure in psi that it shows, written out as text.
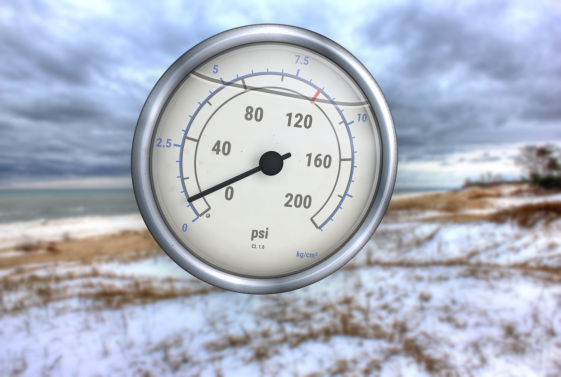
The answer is 10 psi
